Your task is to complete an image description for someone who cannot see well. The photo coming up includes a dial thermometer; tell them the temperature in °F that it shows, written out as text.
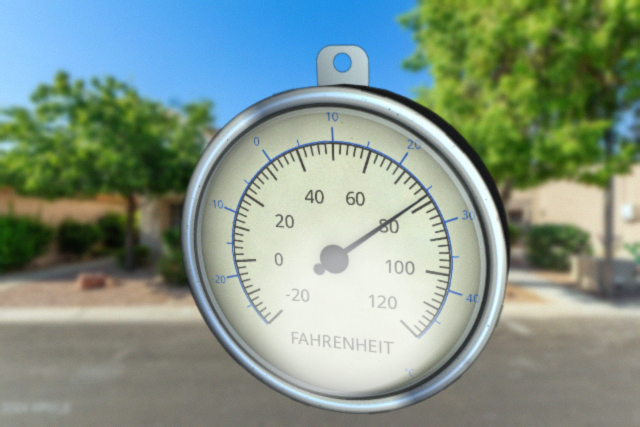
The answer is 78 °F
